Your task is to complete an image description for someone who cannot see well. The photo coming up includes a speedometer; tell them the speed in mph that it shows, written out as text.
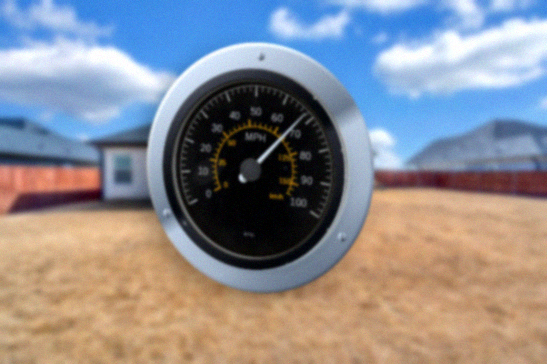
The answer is 68 mph
